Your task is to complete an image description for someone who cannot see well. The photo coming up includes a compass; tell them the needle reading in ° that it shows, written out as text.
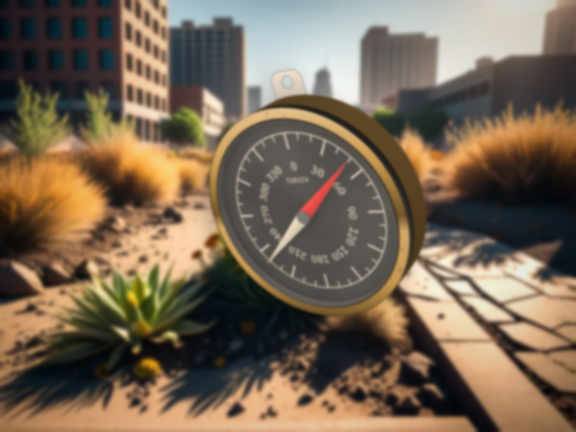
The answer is 50 °
